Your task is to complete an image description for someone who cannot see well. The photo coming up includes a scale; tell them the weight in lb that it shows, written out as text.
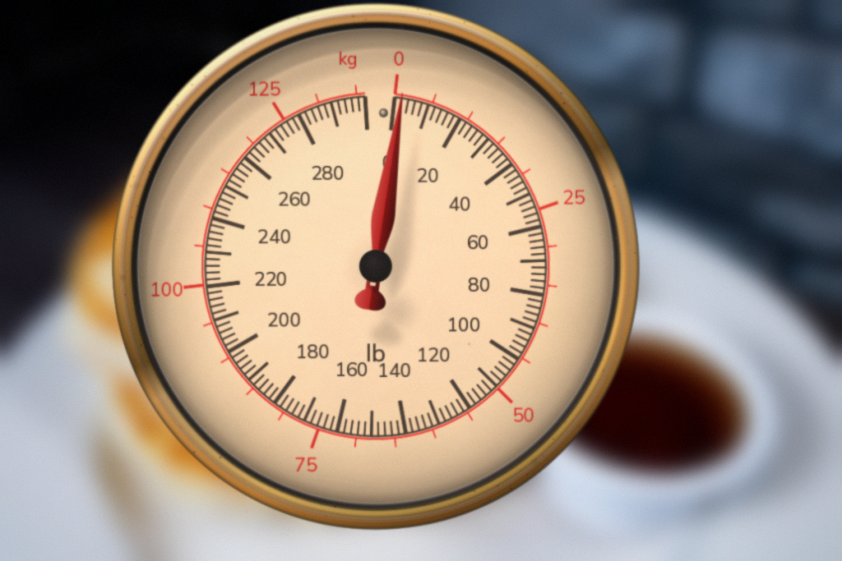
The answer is 2 lb
